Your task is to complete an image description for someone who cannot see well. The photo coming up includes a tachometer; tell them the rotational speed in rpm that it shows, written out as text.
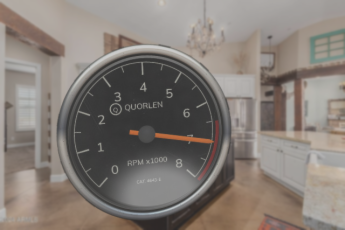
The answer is 7000 rpm
